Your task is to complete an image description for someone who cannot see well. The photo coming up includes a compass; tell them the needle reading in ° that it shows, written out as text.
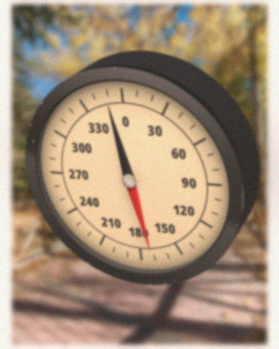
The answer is 170 °
